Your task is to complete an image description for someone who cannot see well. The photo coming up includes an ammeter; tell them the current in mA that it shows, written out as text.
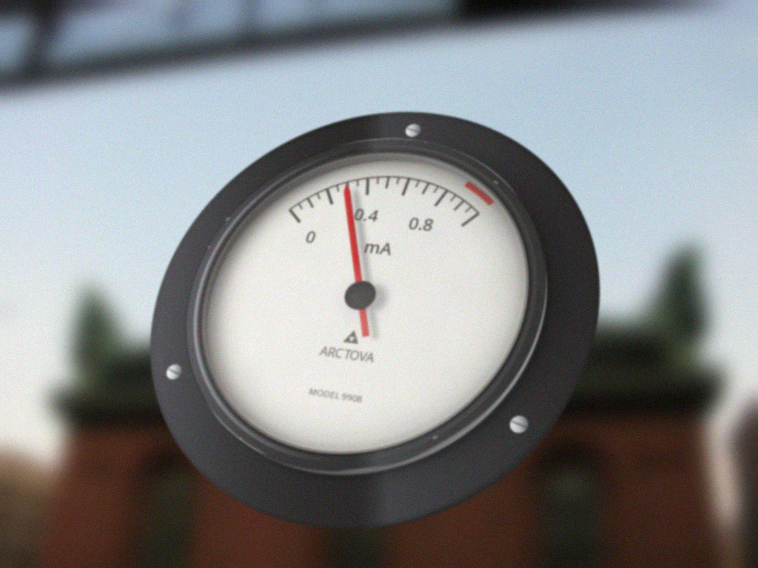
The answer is 0.3 mA
